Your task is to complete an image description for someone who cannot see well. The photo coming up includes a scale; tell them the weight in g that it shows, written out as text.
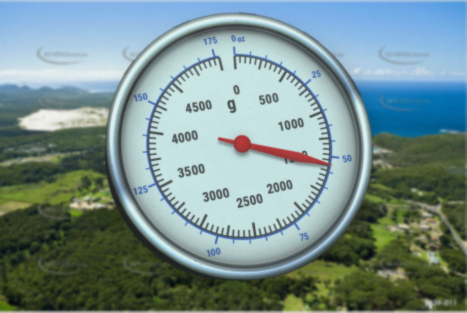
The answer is 1500 g
